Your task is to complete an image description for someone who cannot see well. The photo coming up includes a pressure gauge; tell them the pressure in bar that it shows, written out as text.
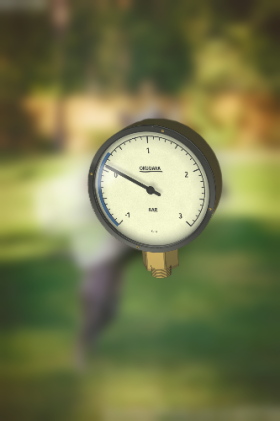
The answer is 0.1 bar
